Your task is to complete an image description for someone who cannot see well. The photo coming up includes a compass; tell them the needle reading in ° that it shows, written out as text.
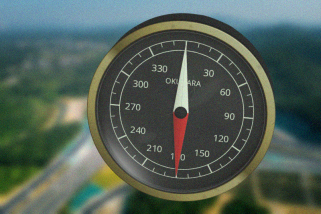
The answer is 180 °
